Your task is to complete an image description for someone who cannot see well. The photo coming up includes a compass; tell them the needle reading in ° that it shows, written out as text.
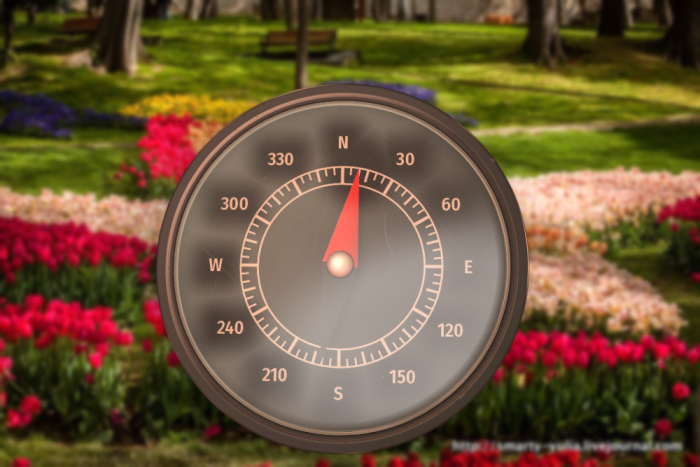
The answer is 10 °
